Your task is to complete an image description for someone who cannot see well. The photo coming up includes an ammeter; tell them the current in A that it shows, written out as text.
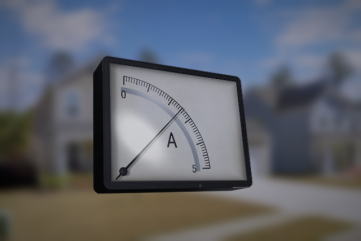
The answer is 2.5 A
